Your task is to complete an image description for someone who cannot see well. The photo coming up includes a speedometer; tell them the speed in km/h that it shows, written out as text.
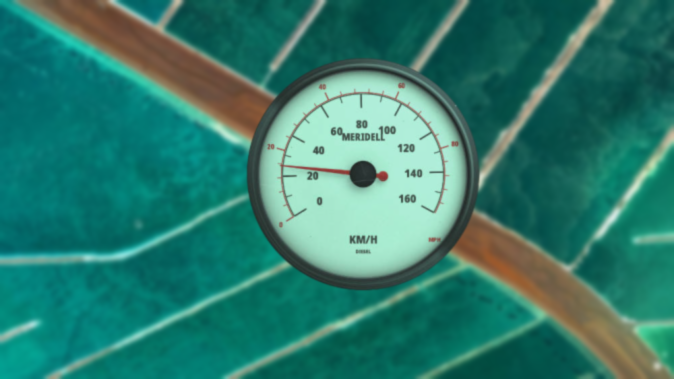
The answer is 25 km/h
